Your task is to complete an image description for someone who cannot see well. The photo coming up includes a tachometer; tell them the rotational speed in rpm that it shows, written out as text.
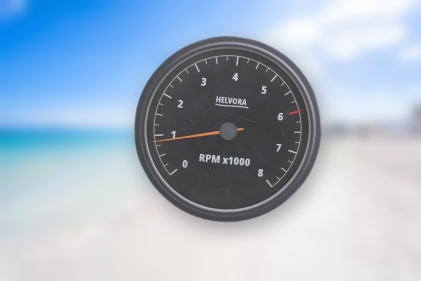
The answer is 875 rpm
